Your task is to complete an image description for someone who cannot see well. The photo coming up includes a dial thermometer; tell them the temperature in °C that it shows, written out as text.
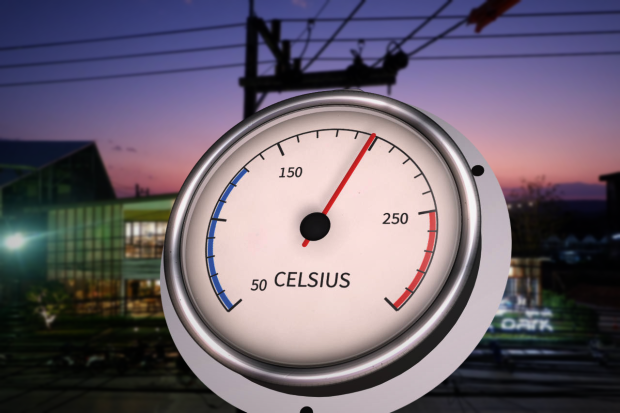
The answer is 200 °C
